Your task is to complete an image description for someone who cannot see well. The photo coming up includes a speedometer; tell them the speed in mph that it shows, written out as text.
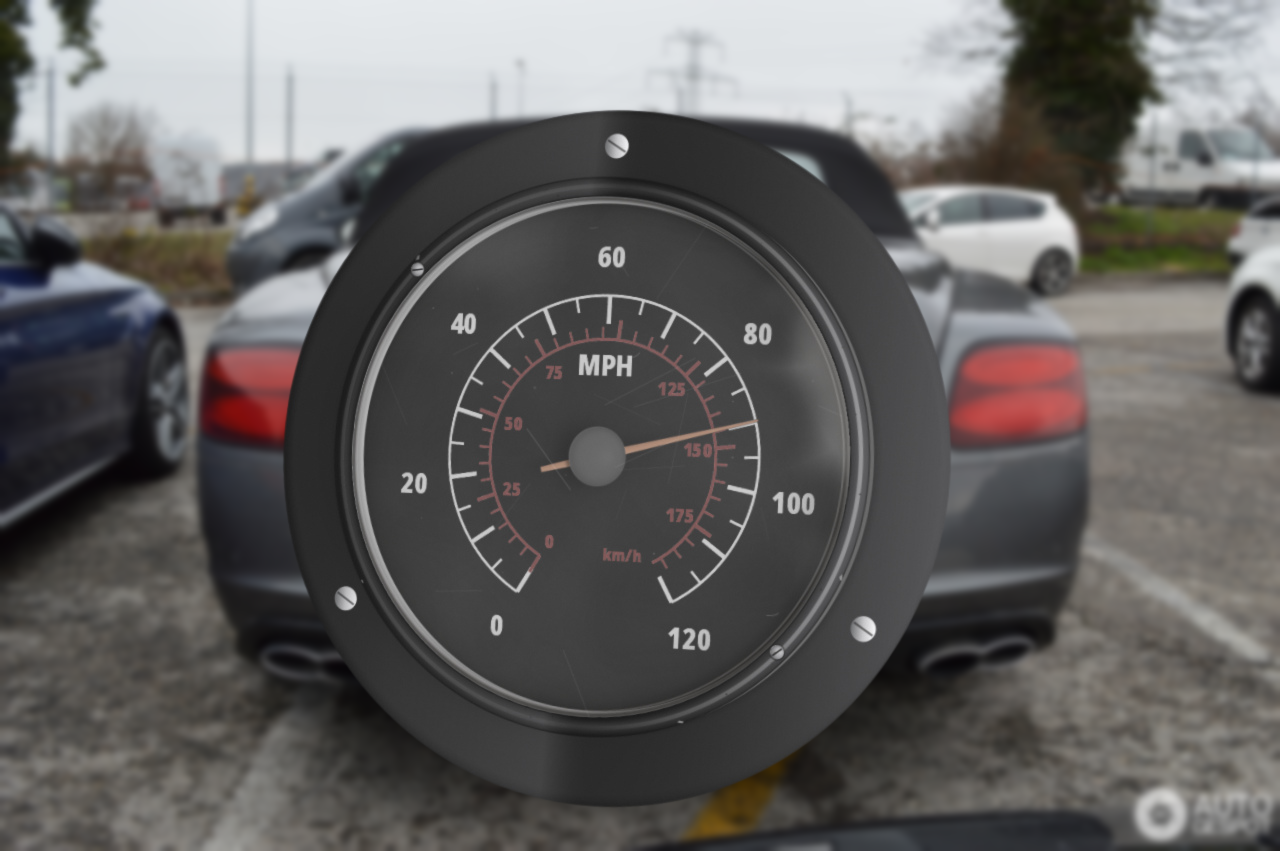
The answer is 90 mph
